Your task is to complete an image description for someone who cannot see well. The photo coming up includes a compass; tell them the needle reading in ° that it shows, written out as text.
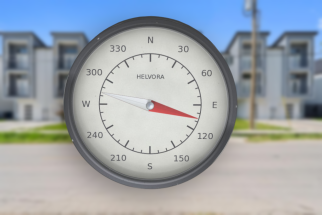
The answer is 105 °
